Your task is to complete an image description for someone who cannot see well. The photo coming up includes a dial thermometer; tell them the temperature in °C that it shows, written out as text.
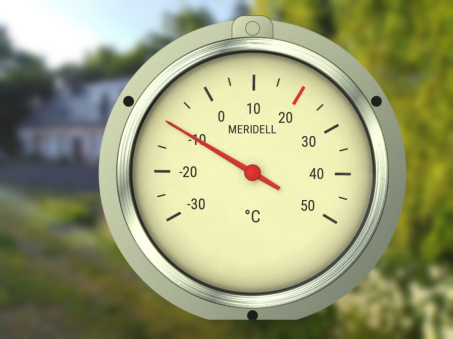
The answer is -10 °C
